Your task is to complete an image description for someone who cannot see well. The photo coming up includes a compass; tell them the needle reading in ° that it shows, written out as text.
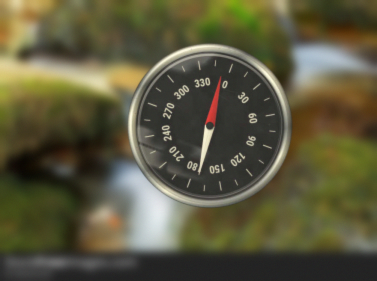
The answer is 352.5 °
